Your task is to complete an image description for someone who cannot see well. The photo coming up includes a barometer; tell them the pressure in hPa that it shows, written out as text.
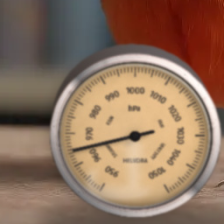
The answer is 965 hPa
